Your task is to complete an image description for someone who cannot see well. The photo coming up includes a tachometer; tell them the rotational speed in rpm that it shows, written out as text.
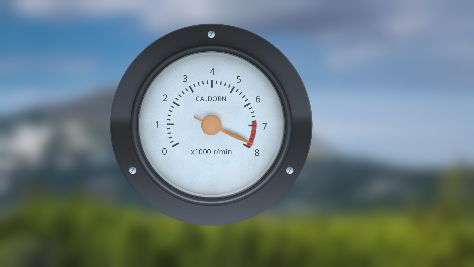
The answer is 7800 rpm
